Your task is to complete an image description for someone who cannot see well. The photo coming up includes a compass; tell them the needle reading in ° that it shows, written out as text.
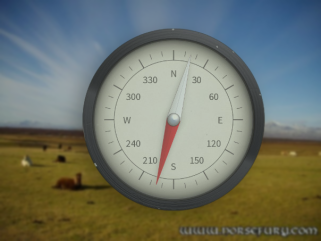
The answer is 195 °
